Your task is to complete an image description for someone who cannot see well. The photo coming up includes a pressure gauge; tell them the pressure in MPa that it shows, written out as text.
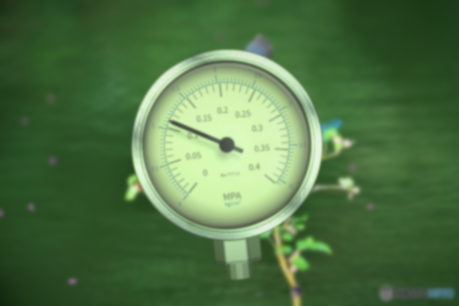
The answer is 0.11 MPa
